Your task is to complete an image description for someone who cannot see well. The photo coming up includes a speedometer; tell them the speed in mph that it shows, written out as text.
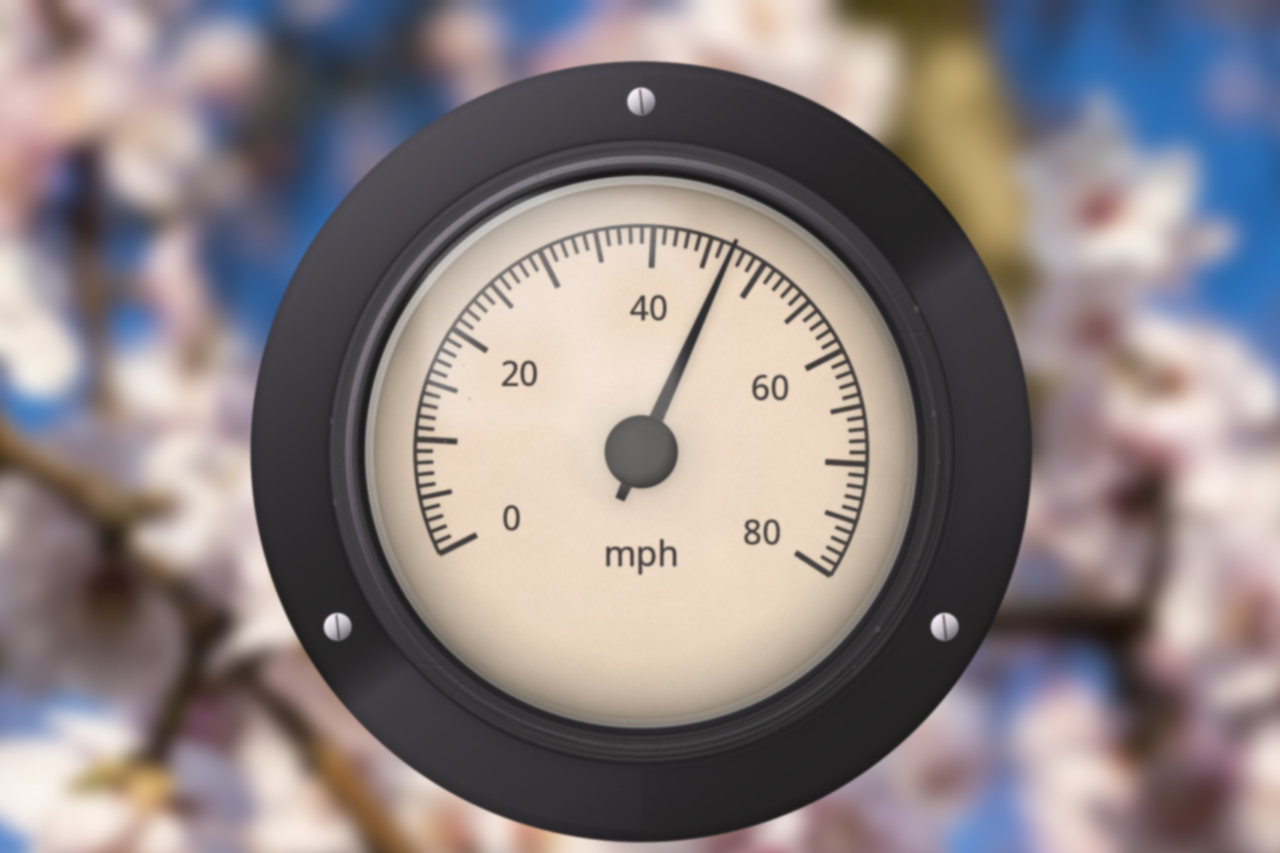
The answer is 47 mph
